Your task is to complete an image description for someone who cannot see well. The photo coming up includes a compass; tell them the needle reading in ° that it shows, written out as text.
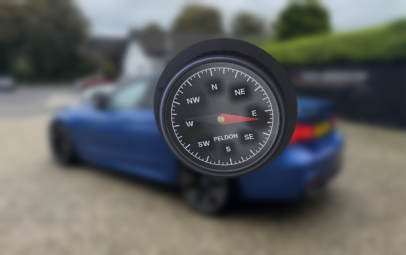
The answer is 100 °
